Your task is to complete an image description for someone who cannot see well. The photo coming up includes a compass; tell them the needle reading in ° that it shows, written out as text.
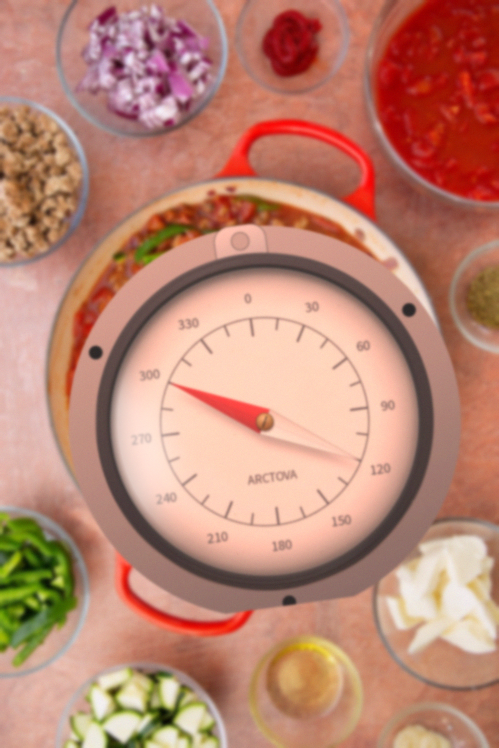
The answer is 300 °
